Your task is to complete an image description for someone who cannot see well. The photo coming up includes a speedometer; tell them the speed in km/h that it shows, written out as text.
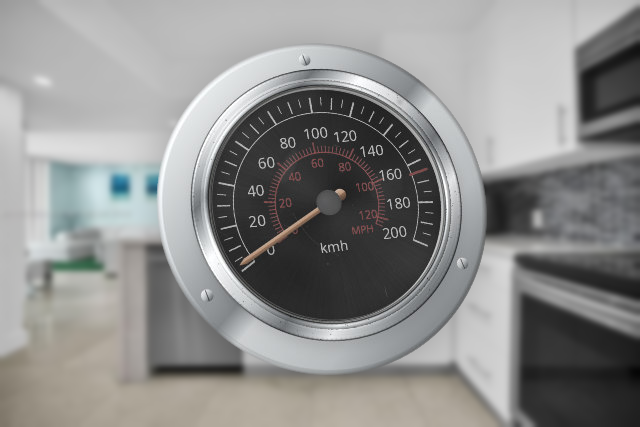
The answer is 2.5 km/h
